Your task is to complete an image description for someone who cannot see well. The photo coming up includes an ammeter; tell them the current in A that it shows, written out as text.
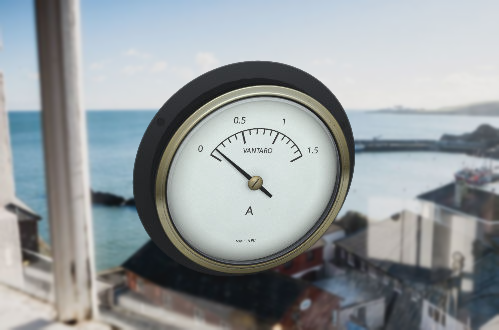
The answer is 0.1 A
